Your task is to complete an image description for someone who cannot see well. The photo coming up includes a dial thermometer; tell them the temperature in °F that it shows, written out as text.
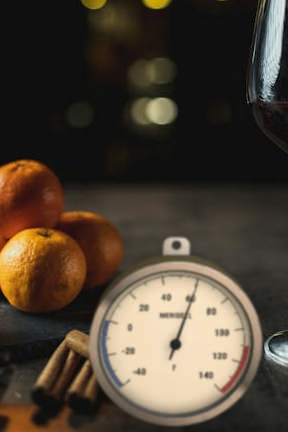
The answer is 60 °F
